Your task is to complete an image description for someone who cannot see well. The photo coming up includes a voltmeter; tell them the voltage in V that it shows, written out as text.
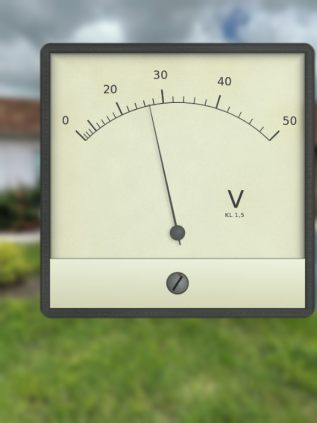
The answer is 27 V
